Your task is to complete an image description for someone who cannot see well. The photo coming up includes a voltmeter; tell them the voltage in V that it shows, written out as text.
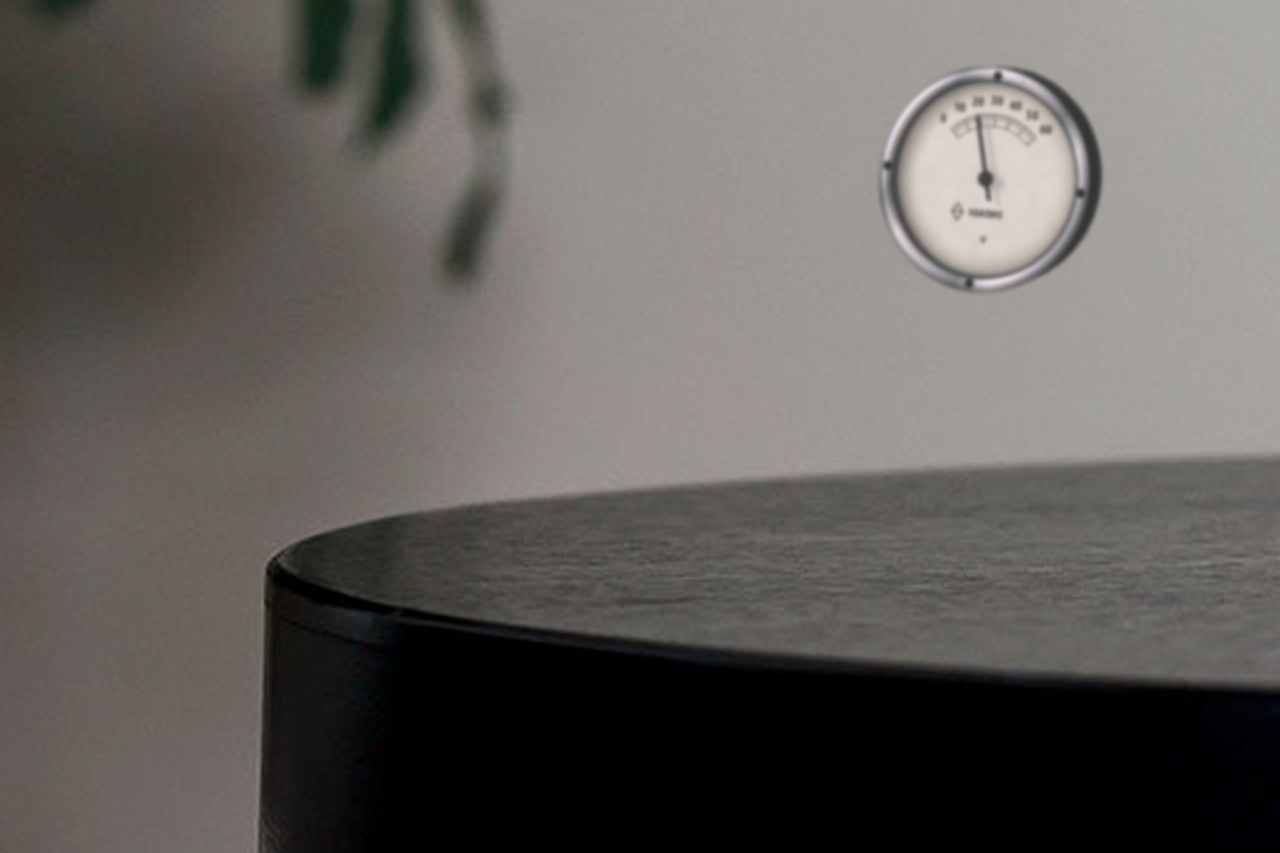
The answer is 20 V
